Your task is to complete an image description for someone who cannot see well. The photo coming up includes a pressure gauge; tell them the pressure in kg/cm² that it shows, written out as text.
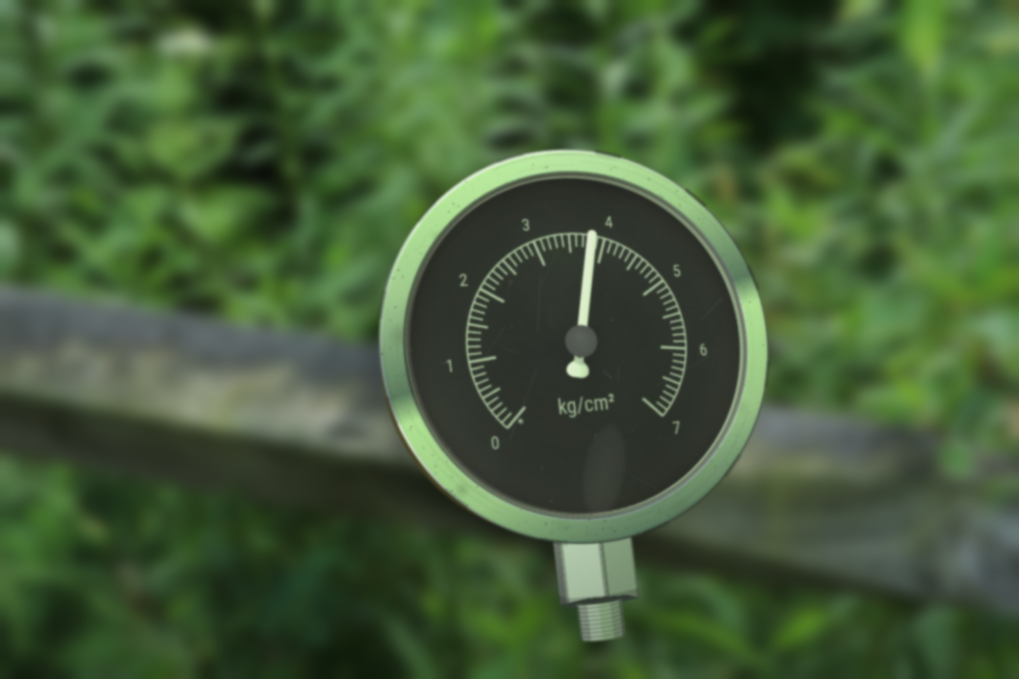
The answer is 3.8 kg/cm²
